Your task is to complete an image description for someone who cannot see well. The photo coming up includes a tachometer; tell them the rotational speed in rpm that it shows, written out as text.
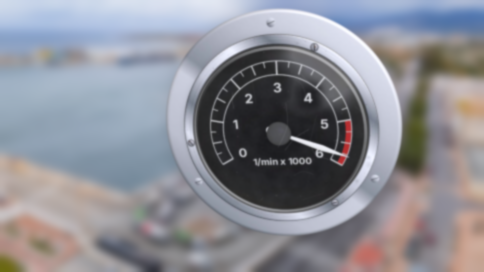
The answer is 5750 rpm
